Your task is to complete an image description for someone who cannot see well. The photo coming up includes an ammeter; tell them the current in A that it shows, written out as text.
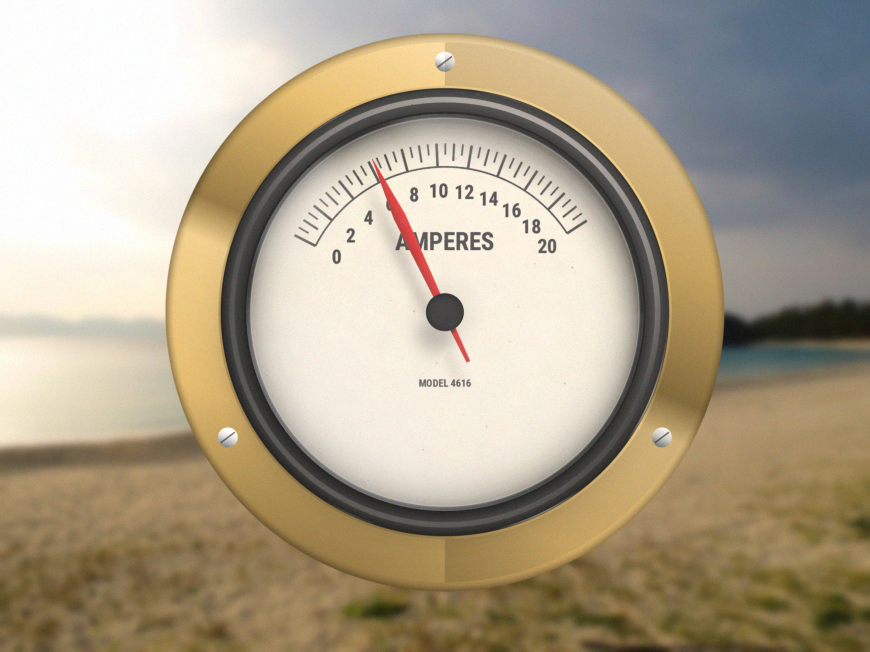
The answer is 6.25 A
